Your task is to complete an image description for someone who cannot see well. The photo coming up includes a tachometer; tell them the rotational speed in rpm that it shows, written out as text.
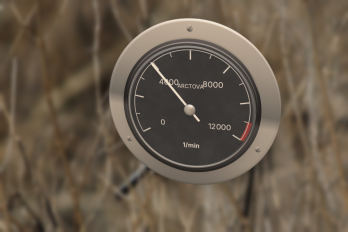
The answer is 4000 rpm
